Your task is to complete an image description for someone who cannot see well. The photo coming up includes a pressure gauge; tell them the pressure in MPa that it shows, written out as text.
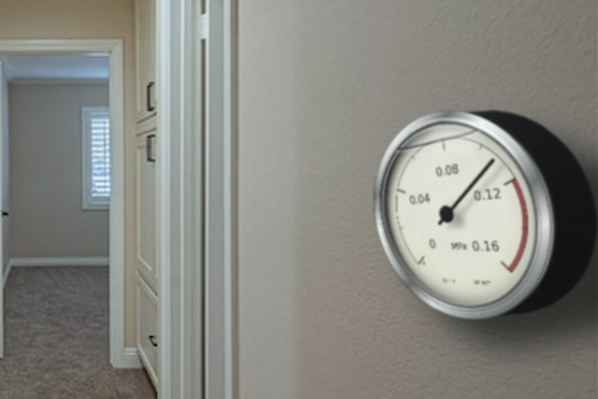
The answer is 0.11 MPa
